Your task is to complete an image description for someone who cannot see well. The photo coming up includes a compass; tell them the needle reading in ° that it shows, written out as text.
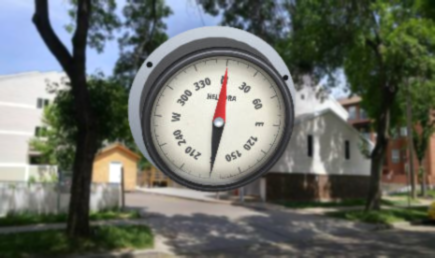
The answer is 0 °
